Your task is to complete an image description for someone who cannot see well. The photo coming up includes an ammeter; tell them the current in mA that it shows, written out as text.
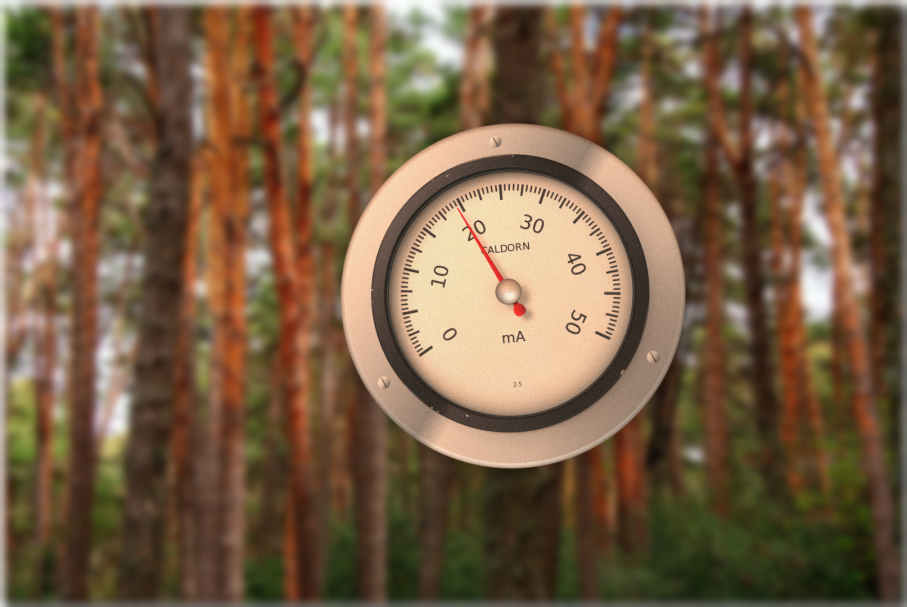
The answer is 19.5 mA
